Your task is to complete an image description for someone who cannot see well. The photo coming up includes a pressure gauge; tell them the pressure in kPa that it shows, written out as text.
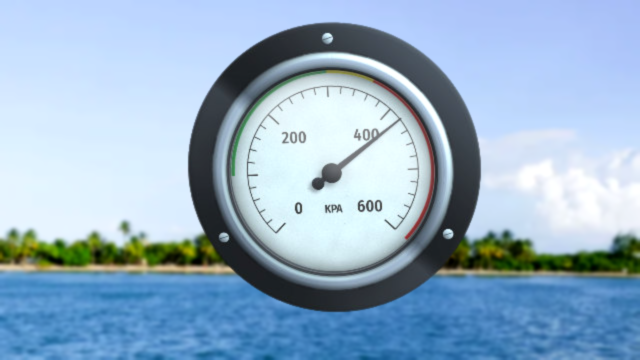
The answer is 420 kPa
